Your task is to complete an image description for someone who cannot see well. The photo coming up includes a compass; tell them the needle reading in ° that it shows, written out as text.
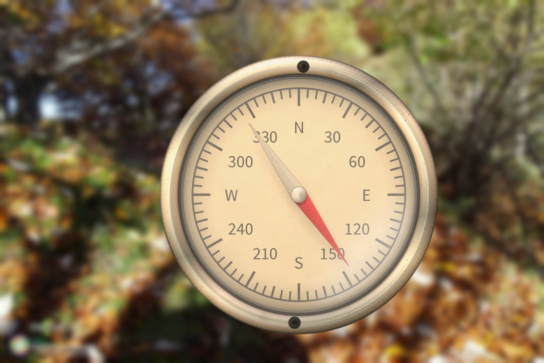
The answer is 145 °
